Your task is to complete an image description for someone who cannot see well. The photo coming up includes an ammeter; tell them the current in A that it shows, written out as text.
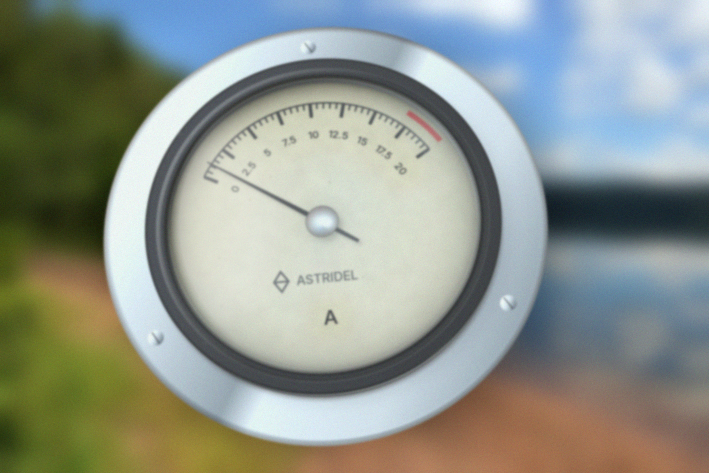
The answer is 1 A
